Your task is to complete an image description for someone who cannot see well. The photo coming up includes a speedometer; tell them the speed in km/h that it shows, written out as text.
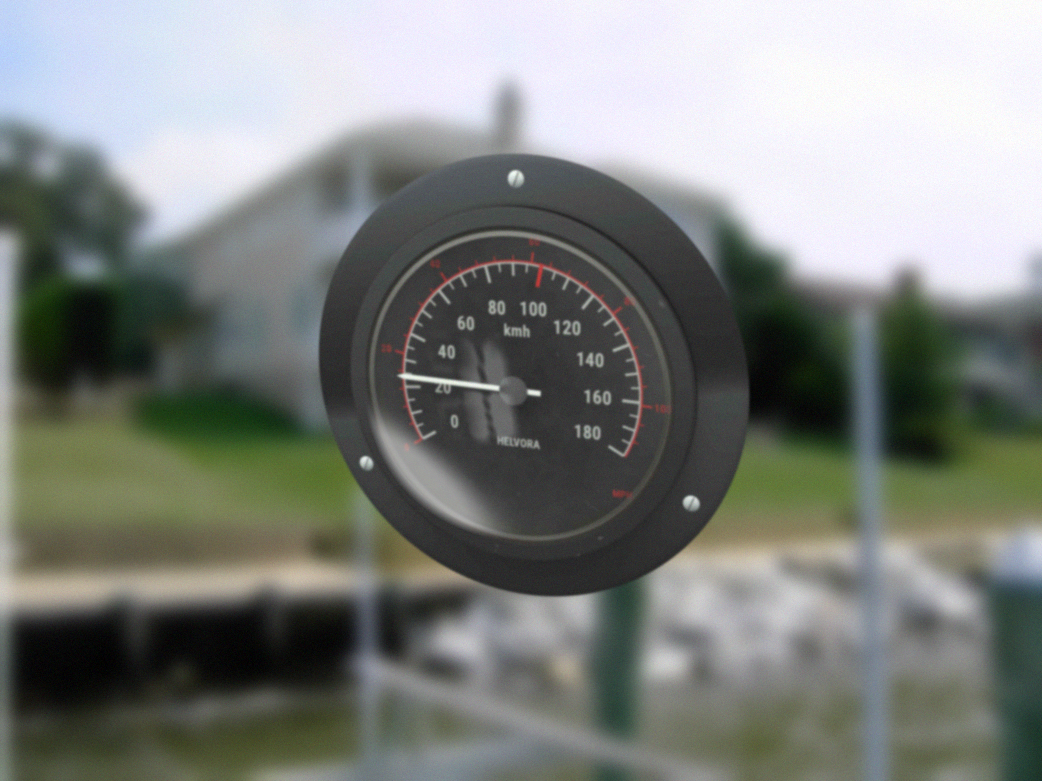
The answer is 25 km/h
